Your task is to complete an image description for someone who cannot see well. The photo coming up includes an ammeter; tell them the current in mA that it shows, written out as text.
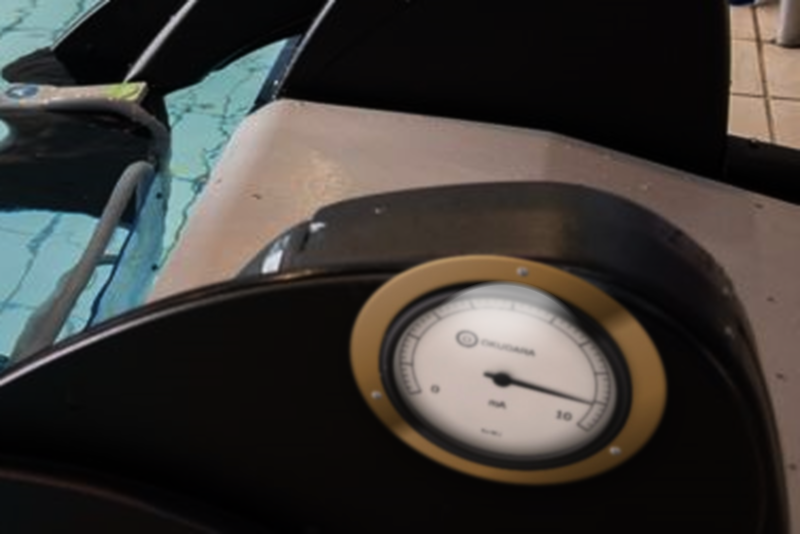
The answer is 9 mA
